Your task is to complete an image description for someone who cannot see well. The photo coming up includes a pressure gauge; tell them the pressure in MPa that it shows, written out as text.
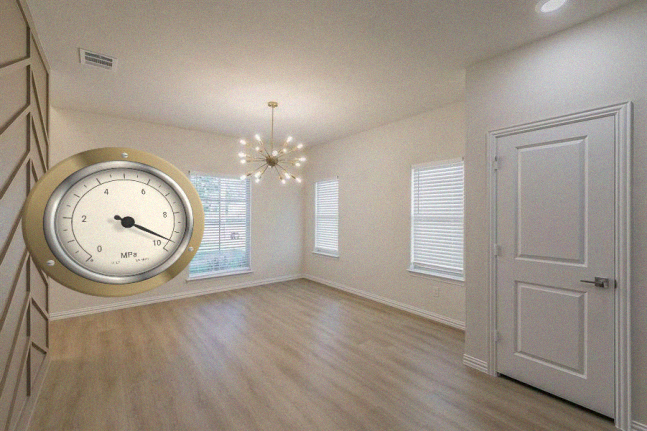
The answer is 9.5 MPa
